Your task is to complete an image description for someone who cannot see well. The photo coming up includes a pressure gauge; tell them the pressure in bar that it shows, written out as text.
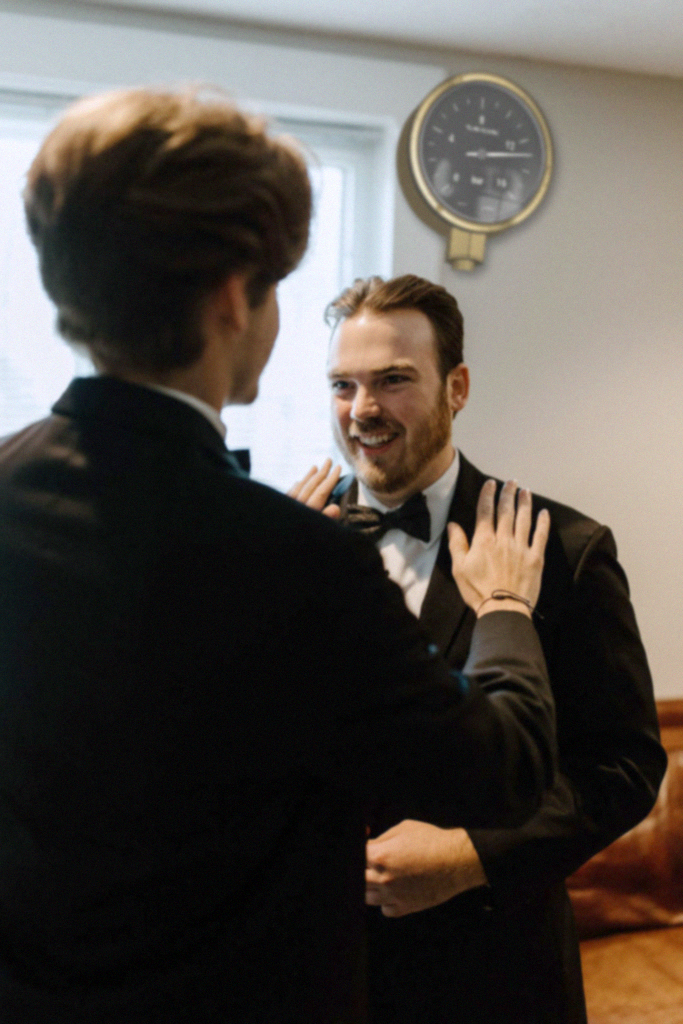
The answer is 13 bar
